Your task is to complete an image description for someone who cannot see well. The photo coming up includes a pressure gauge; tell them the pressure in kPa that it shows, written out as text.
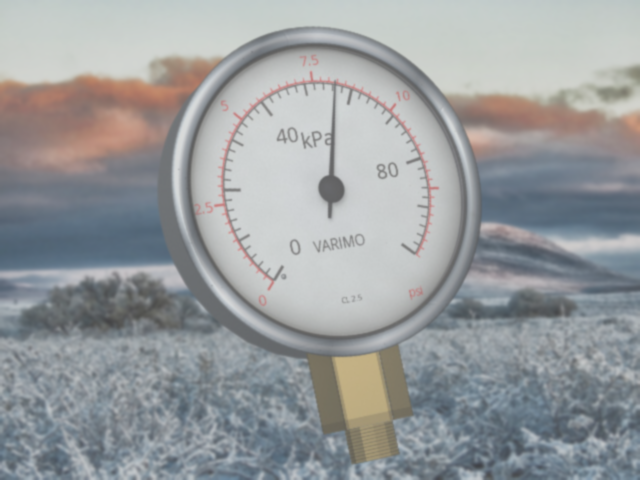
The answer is 56 kPa
